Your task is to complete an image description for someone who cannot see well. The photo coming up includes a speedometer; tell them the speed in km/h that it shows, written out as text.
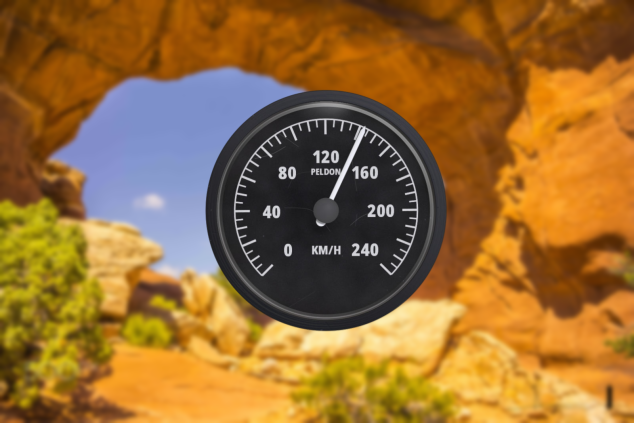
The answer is 142.5 km/h
